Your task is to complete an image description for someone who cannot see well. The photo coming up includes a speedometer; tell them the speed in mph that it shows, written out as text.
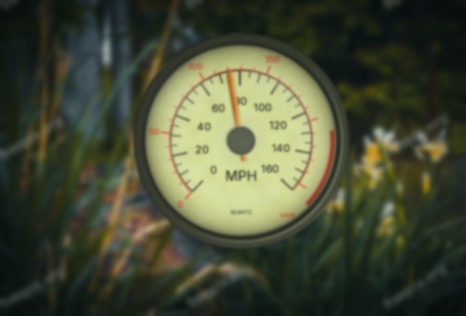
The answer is 75 mph
